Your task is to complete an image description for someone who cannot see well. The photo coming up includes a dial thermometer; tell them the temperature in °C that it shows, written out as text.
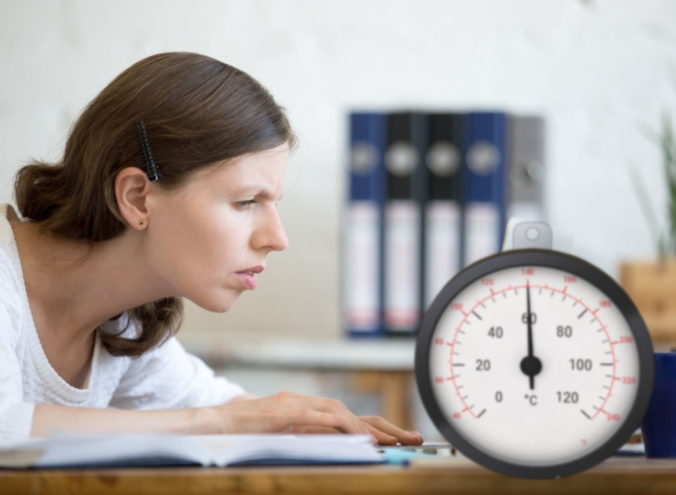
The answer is 60 °C
